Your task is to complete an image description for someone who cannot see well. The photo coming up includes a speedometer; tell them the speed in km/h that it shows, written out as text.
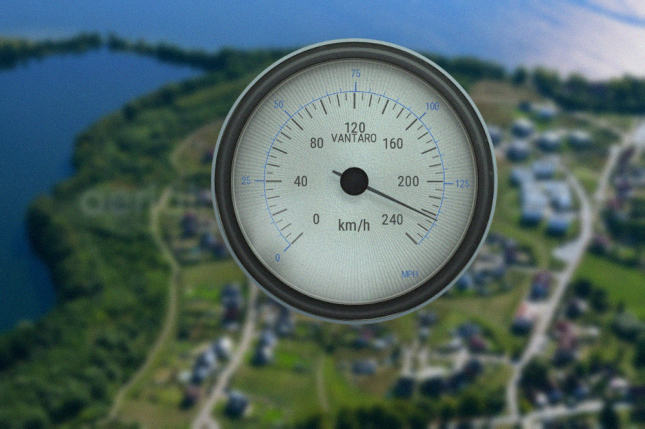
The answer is 222.5 km/h
